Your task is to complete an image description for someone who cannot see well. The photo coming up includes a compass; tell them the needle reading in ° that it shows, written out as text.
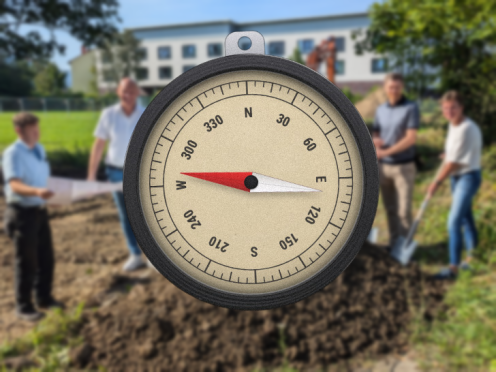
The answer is 280 °
